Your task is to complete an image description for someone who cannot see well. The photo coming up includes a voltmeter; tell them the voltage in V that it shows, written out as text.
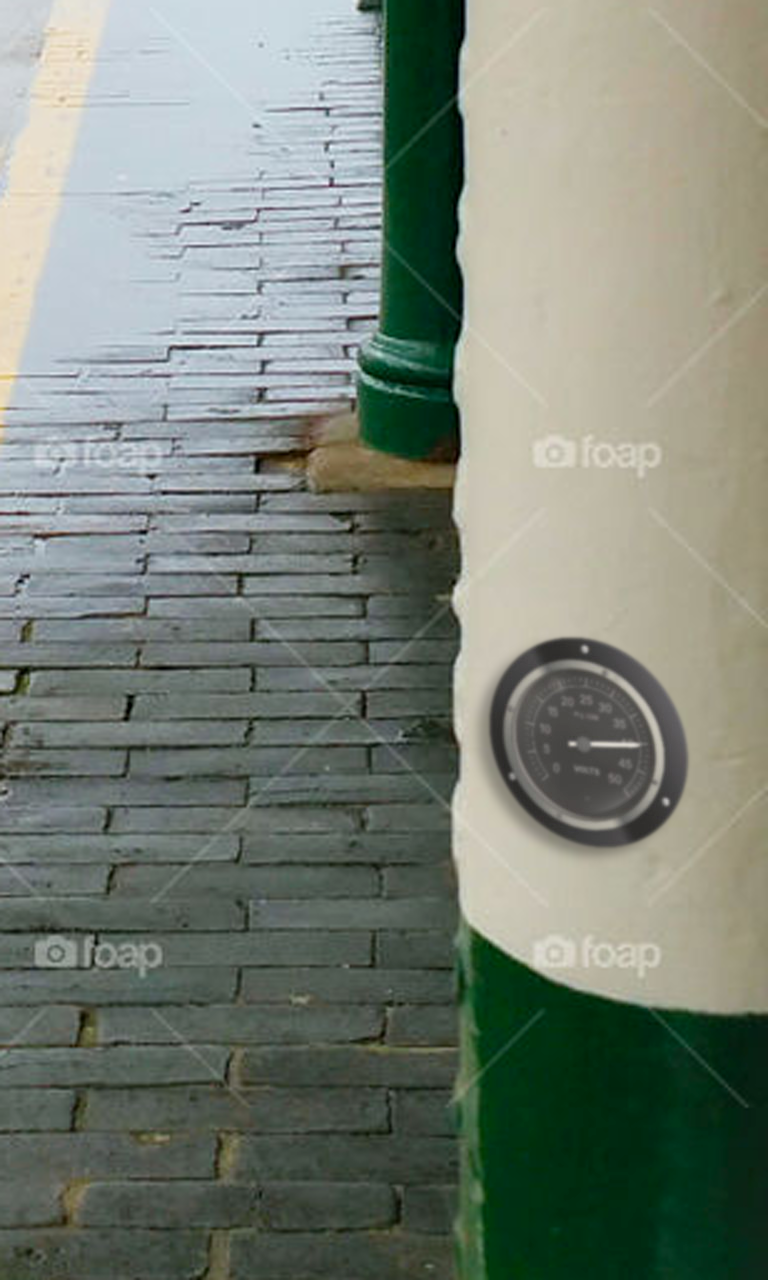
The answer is 40 V
